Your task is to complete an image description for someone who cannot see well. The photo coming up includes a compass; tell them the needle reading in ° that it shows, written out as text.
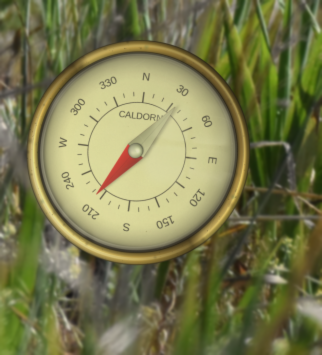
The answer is 215 °
